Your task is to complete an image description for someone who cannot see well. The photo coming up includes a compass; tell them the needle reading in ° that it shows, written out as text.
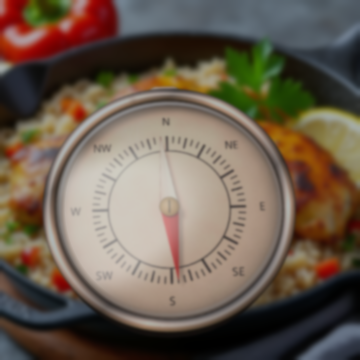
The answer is 175 °
